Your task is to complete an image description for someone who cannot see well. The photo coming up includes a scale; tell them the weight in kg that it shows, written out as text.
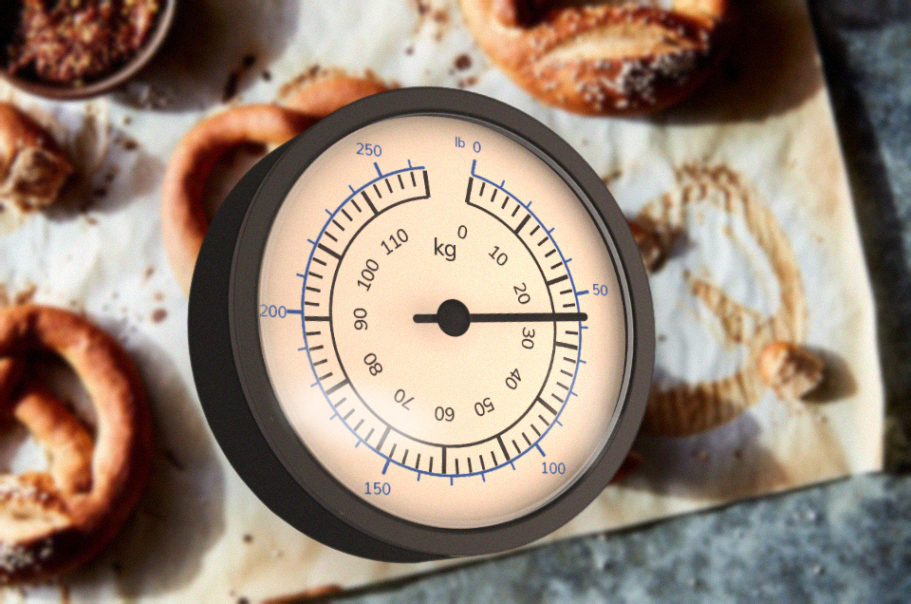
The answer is 26 kg
